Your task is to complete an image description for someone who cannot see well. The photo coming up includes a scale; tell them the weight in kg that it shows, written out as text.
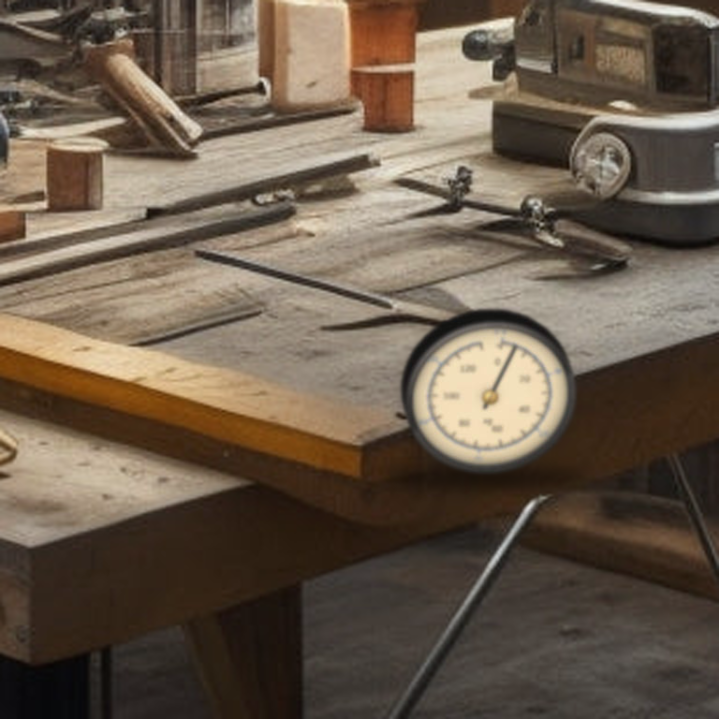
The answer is 5 kg
